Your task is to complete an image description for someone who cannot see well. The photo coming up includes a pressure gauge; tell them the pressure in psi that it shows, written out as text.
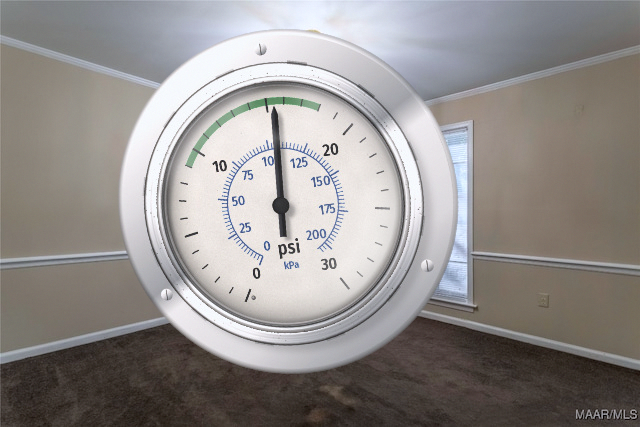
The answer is 15.5 psi
